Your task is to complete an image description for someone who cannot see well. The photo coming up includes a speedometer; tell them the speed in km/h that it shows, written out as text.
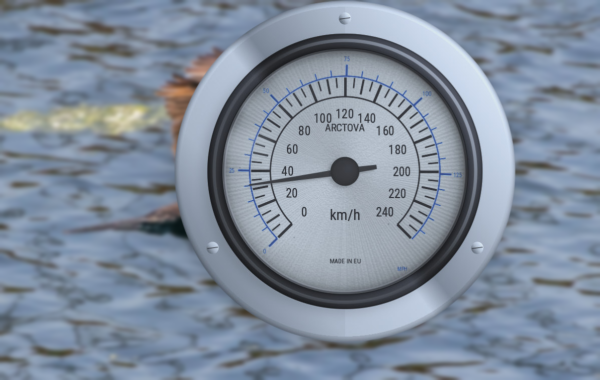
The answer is 32.5 km/h
